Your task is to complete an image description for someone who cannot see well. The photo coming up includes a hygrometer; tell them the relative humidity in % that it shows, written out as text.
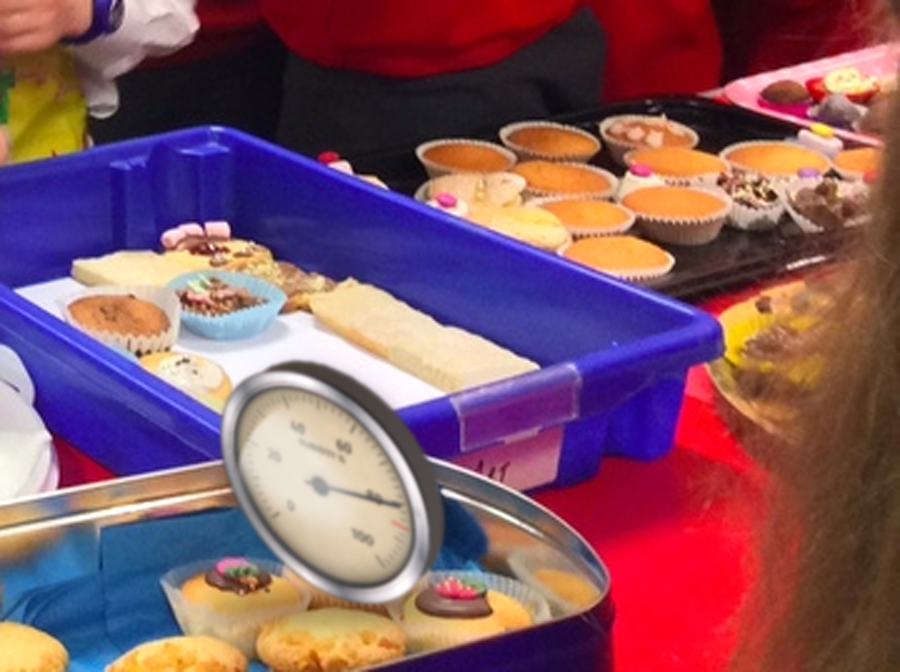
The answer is 80 %
